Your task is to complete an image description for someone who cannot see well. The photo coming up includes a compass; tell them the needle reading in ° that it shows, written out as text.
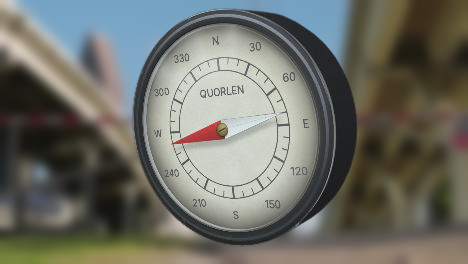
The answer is 260 °
